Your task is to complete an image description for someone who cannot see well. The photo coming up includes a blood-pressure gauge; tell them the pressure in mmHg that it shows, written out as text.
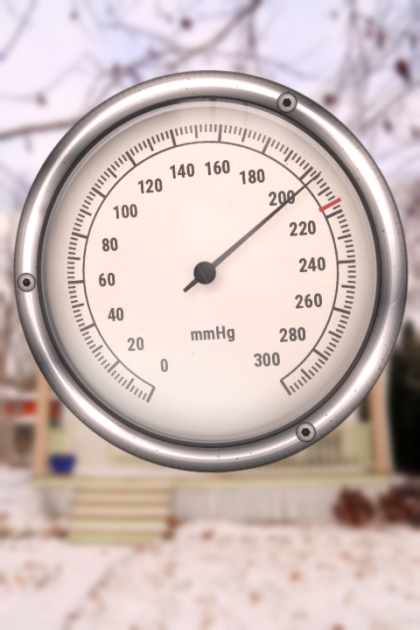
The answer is 204 mmHg
